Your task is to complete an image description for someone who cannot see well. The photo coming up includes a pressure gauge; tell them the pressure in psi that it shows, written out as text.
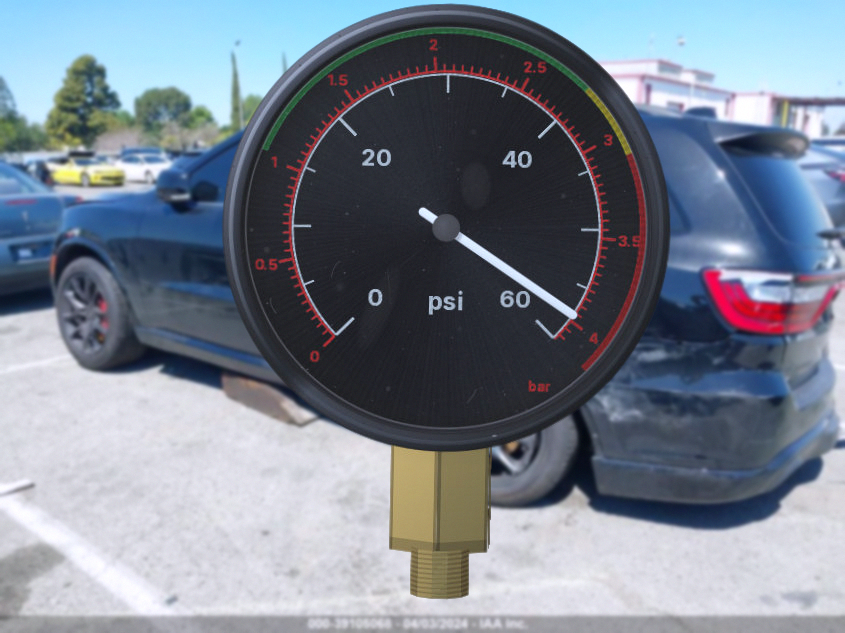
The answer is 57.5 psi
